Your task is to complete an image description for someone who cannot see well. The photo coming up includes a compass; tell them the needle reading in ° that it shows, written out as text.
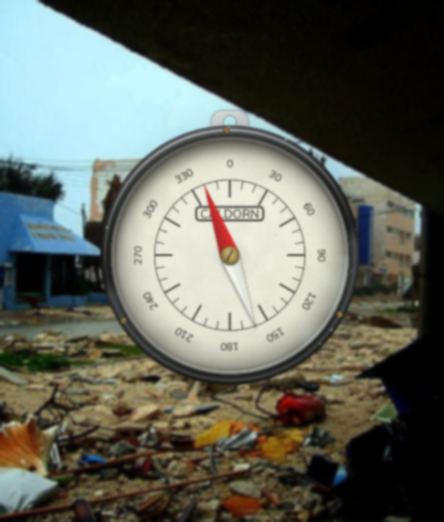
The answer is 340 °
